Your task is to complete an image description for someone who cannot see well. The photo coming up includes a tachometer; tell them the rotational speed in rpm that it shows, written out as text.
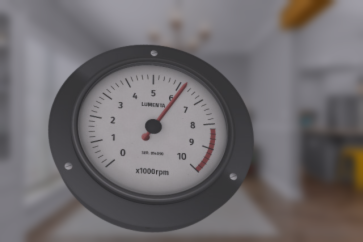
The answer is 6200 rpm
